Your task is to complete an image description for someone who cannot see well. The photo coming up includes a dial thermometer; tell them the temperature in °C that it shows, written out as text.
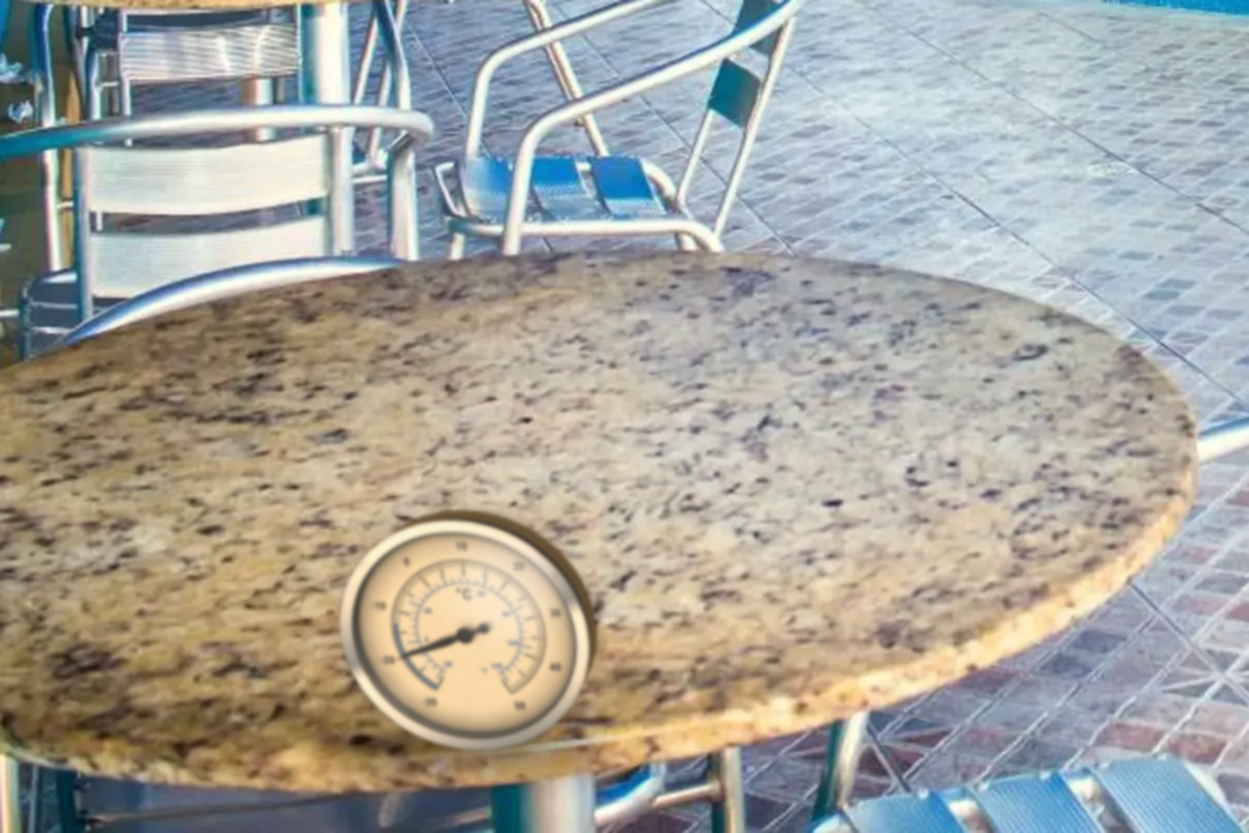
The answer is -20 °C
